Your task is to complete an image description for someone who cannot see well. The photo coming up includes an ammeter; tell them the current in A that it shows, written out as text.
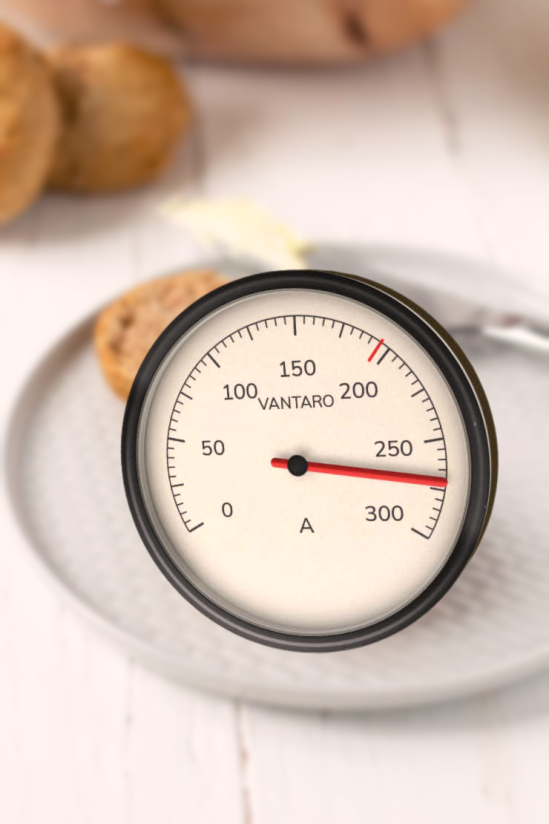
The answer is 270 A
